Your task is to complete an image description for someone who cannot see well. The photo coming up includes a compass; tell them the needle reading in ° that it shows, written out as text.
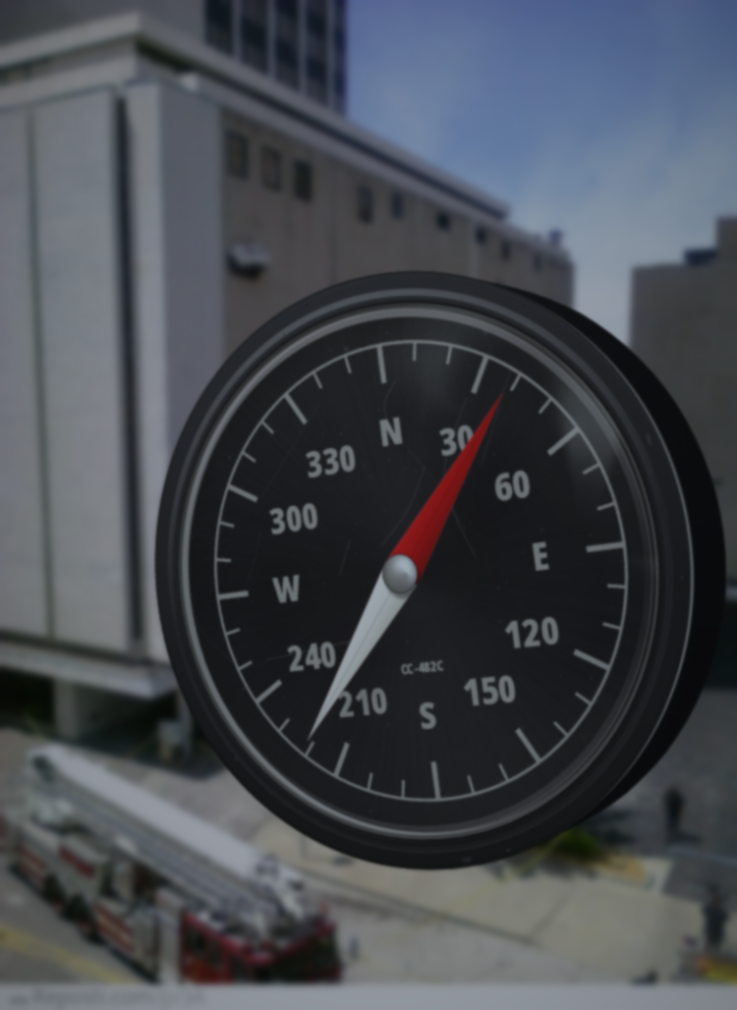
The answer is 40 °
